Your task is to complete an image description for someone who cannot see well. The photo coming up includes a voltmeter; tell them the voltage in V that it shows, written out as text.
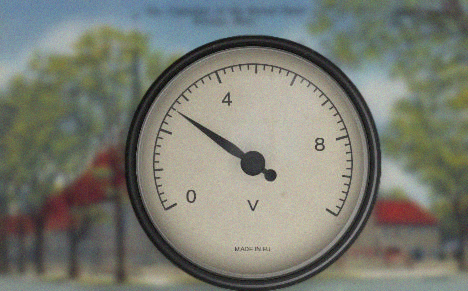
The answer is 2.6 V
